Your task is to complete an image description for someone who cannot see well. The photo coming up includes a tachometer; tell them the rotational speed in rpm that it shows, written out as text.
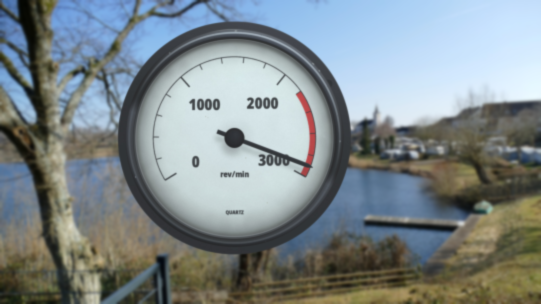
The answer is 2900 rpm
